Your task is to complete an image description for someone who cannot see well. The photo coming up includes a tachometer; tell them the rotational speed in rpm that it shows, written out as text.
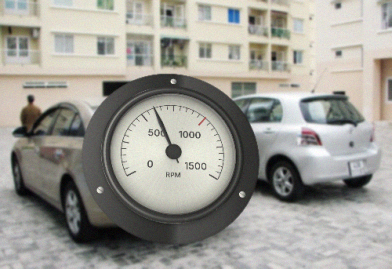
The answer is 600 rpm
